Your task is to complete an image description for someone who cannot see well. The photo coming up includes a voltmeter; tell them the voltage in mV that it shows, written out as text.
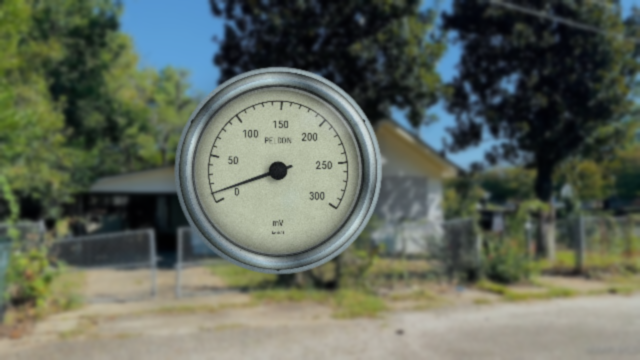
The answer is 10 mV
